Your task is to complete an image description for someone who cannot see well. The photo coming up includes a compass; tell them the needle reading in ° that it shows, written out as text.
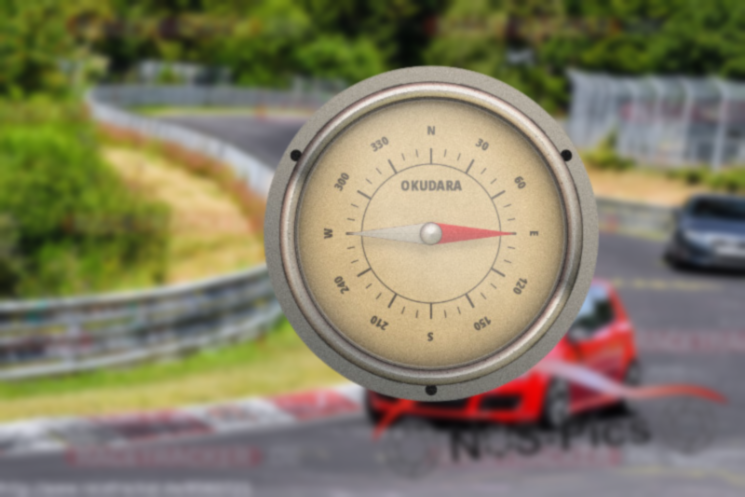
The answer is 90 °
